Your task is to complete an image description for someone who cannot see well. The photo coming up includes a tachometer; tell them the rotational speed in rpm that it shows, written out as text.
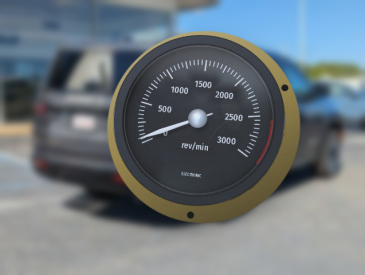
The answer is 50 rpm
